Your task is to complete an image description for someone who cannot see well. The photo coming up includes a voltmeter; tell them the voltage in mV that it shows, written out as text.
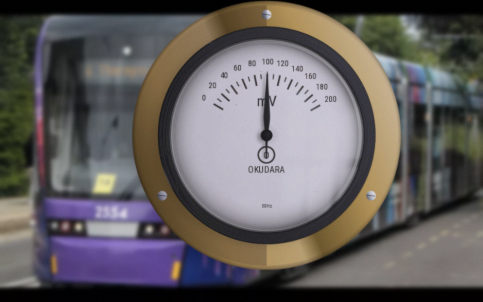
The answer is 100 mV
